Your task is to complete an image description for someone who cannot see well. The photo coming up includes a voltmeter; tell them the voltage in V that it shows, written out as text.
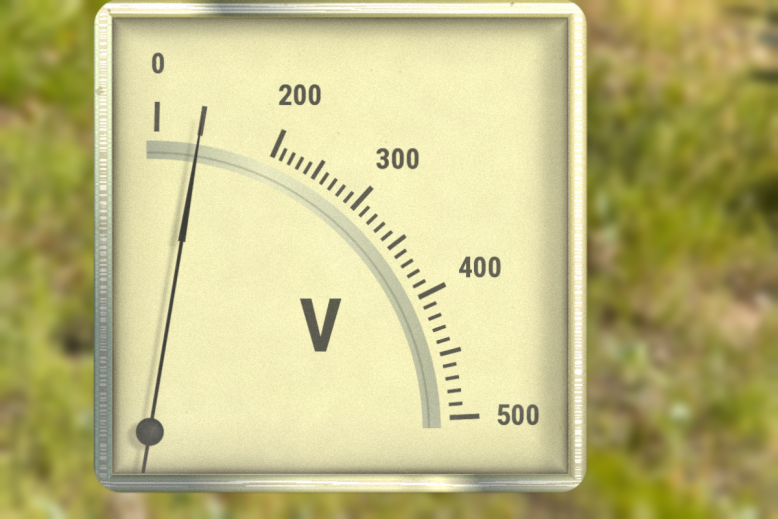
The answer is 100 V
